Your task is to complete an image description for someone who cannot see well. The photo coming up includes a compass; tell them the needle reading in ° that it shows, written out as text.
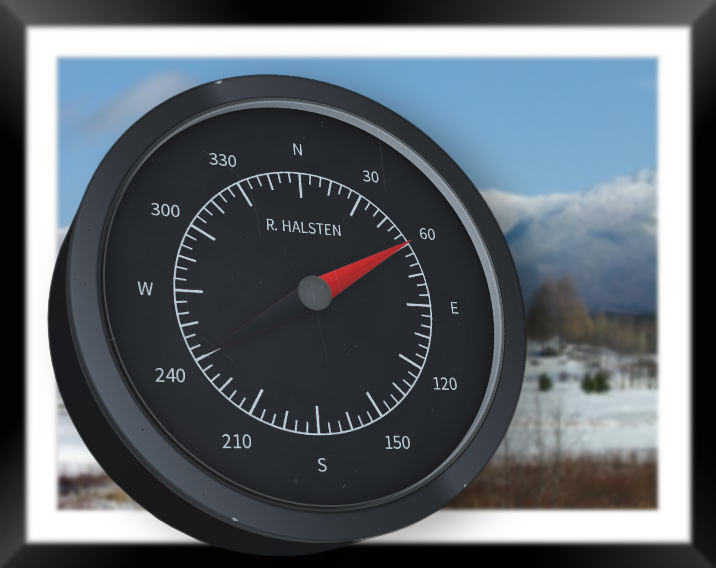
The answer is 60 °
